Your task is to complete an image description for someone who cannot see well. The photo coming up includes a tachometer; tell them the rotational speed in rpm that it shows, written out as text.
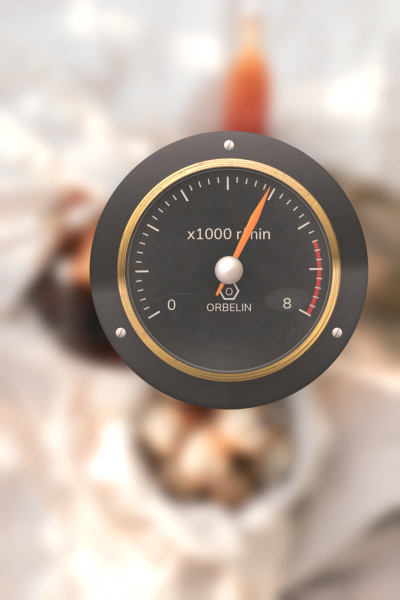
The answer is 4900 rpm
